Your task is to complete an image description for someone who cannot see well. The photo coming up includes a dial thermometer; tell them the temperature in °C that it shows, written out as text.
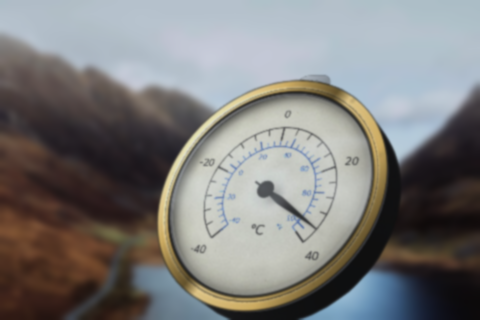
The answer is 36 °C
